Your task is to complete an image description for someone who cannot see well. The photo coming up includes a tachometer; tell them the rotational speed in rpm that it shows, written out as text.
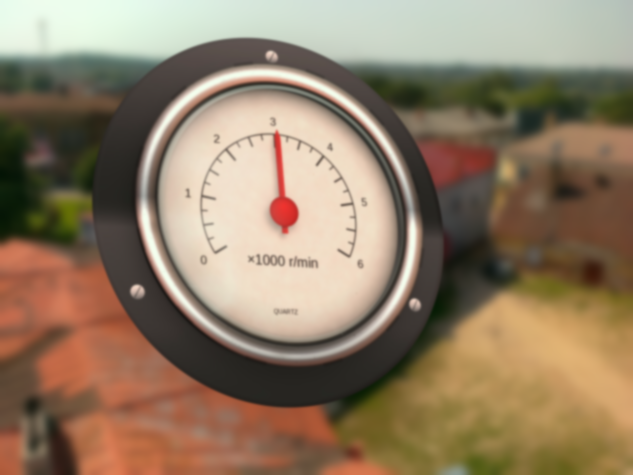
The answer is 3000 rpm
